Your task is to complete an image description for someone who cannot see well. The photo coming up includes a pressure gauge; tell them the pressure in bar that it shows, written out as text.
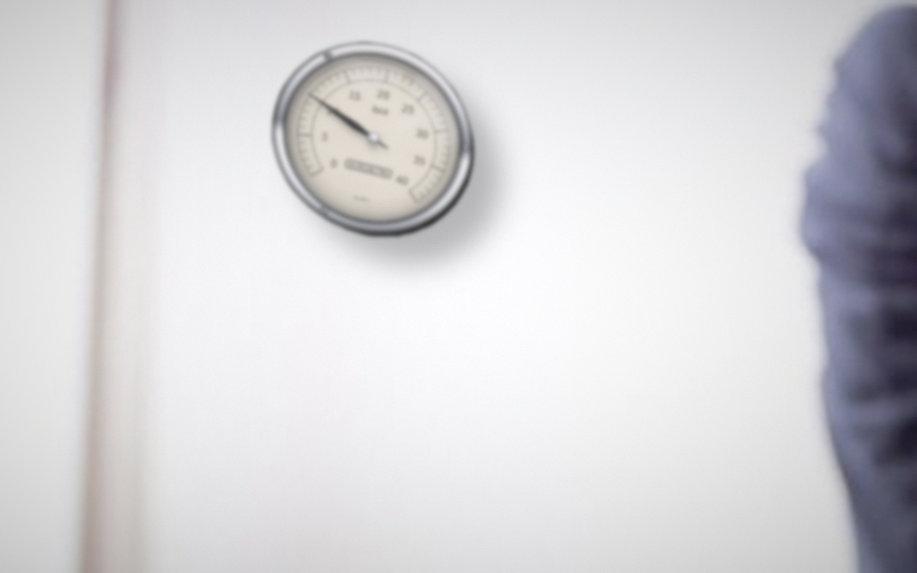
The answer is 10 bar
